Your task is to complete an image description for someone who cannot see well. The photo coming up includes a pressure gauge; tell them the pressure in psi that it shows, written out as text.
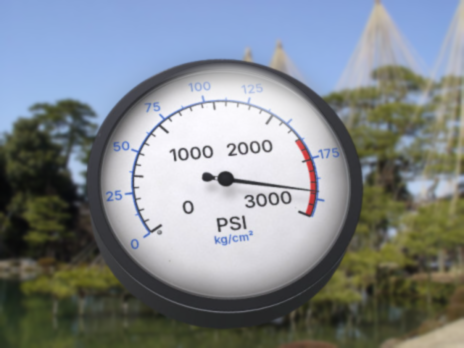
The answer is 2800 psi
